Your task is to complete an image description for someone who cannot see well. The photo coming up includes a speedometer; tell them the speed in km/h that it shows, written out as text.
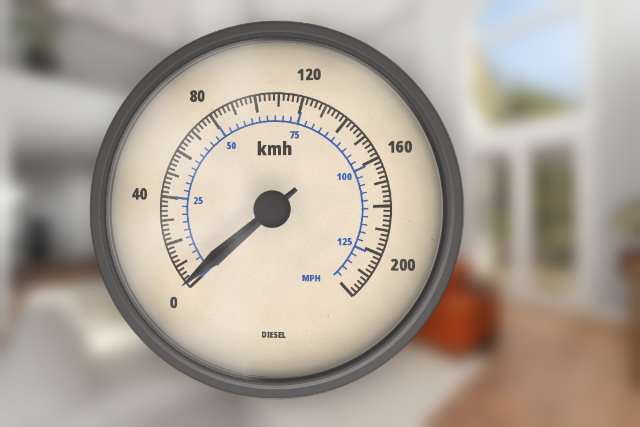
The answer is 2 km/h
